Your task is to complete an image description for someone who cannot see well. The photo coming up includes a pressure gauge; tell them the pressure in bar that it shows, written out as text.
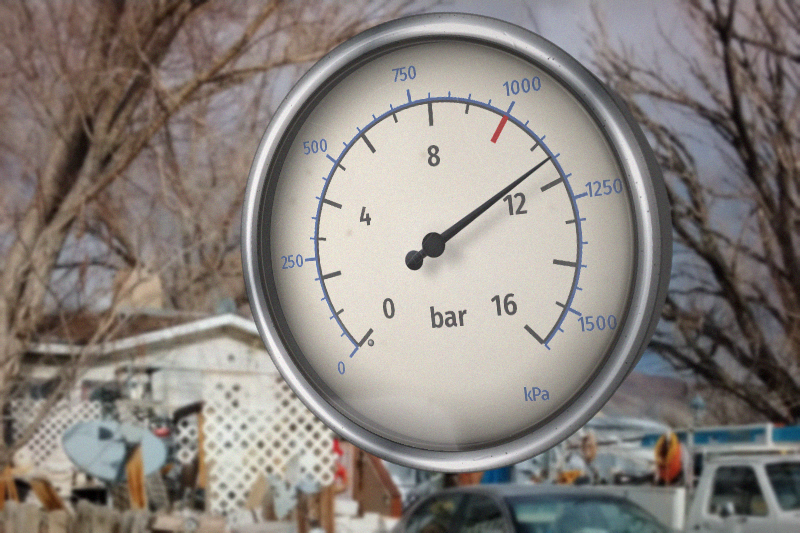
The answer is 11.5 bar
